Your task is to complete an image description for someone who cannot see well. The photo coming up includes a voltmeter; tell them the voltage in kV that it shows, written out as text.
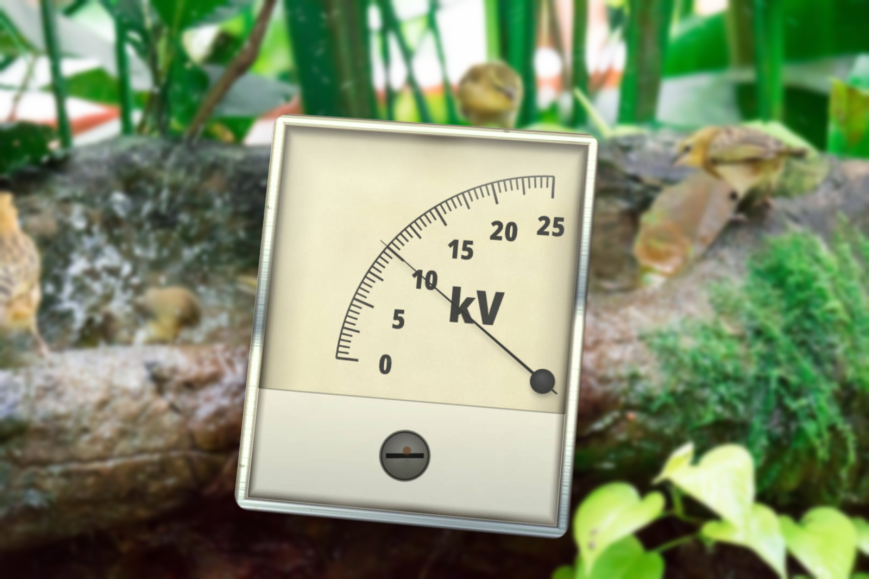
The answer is 10 kV
